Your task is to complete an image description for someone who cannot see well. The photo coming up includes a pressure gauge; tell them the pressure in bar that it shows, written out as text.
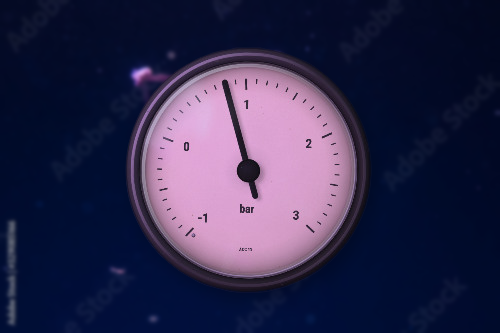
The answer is 0.8 bar
